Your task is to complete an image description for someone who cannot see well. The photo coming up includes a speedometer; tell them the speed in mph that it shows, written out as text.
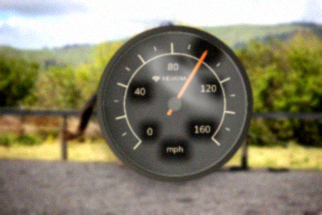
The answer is 100 mph
